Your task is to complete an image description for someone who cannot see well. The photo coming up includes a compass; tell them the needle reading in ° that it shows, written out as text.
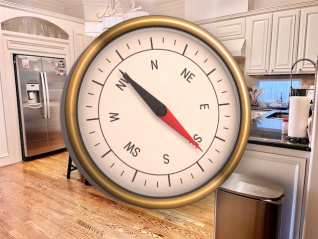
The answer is 140 °
